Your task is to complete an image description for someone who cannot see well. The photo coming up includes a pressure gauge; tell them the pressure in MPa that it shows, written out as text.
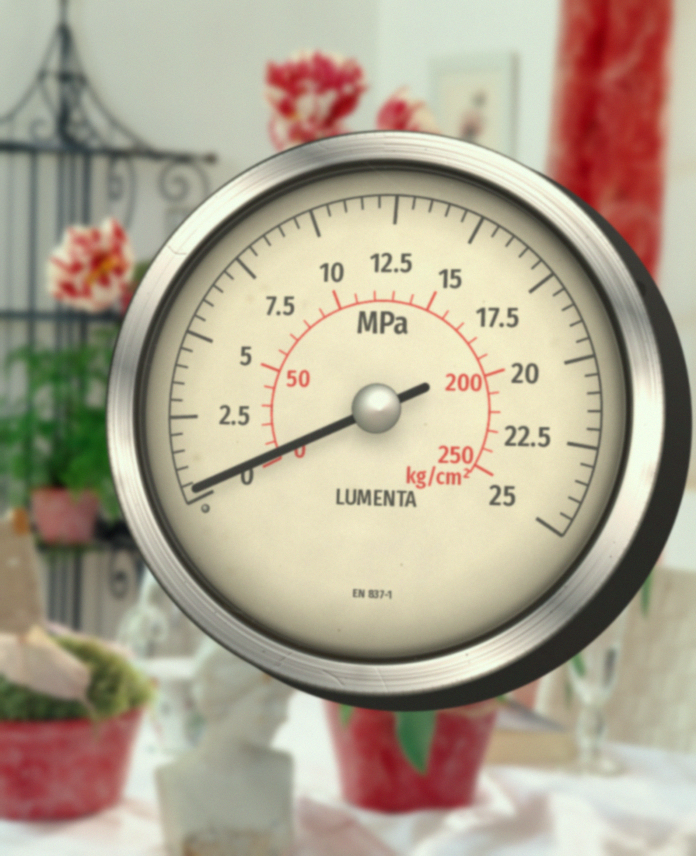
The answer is 0.25 MPa
